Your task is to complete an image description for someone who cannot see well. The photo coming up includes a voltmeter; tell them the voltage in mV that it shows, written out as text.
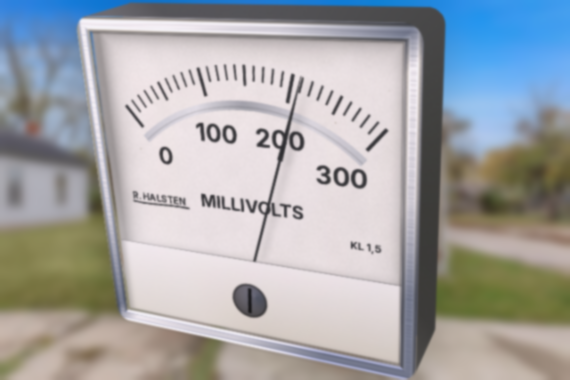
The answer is 210 mV
